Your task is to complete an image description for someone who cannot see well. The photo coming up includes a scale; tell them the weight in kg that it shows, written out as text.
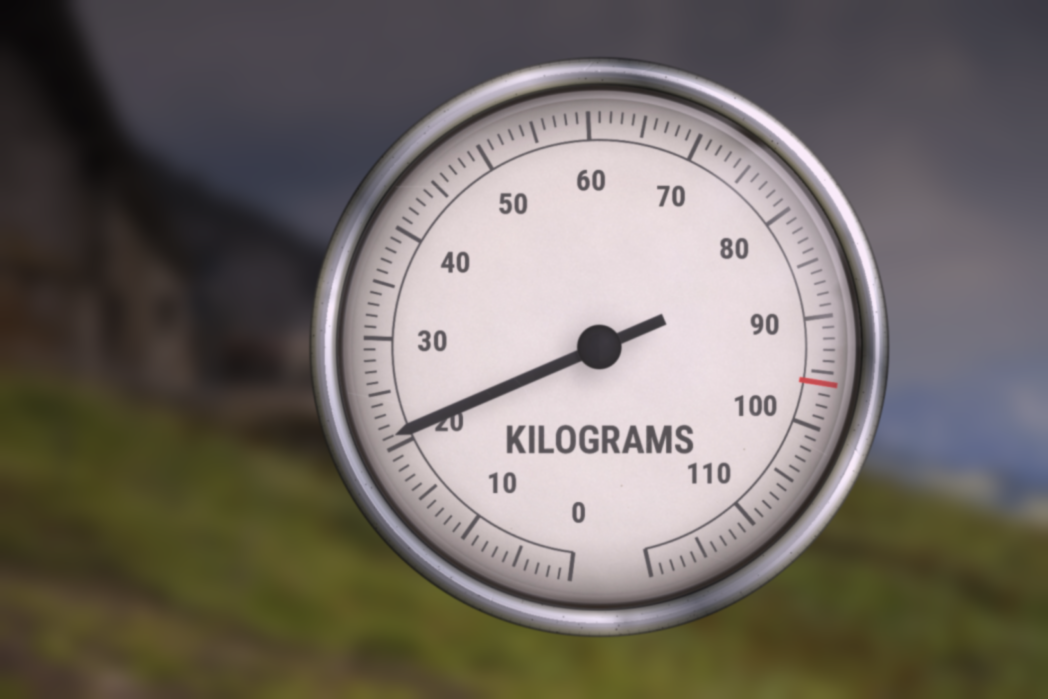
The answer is 21 kg
